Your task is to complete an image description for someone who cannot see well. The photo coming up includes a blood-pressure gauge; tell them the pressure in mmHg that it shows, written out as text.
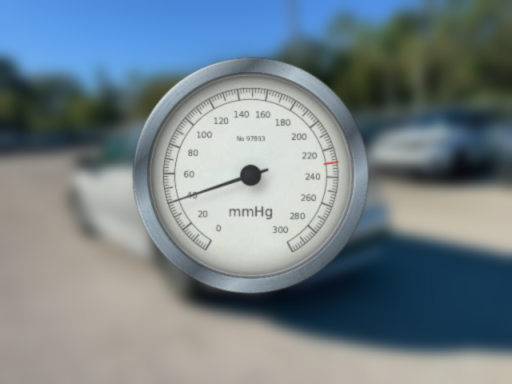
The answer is 40 mmHg
